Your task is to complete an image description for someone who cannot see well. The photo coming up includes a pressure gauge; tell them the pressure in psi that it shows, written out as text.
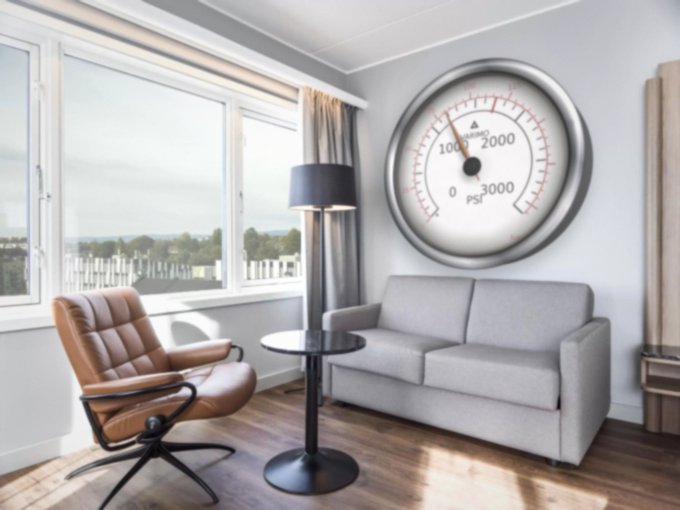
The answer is 1200 psi
